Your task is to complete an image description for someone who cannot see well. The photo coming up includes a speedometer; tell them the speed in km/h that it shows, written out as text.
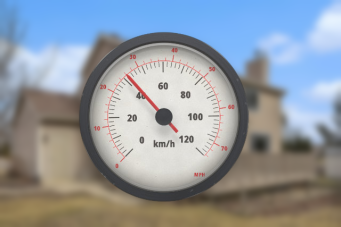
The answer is 42 km/h
